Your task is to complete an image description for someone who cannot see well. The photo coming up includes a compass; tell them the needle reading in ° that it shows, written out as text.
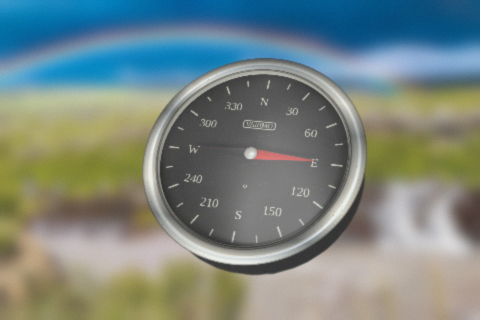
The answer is 90 °
